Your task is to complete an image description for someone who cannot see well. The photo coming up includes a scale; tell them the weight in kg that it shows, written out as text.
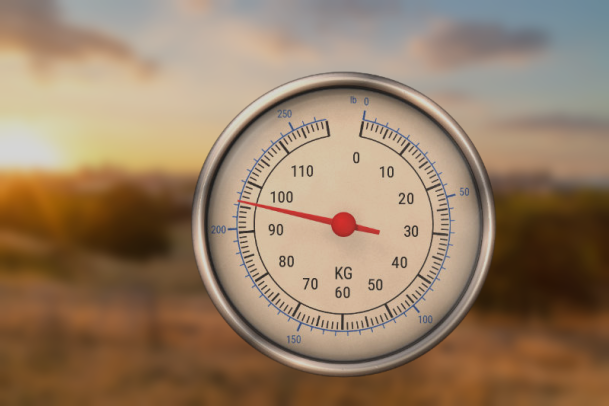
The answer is 96 kg
